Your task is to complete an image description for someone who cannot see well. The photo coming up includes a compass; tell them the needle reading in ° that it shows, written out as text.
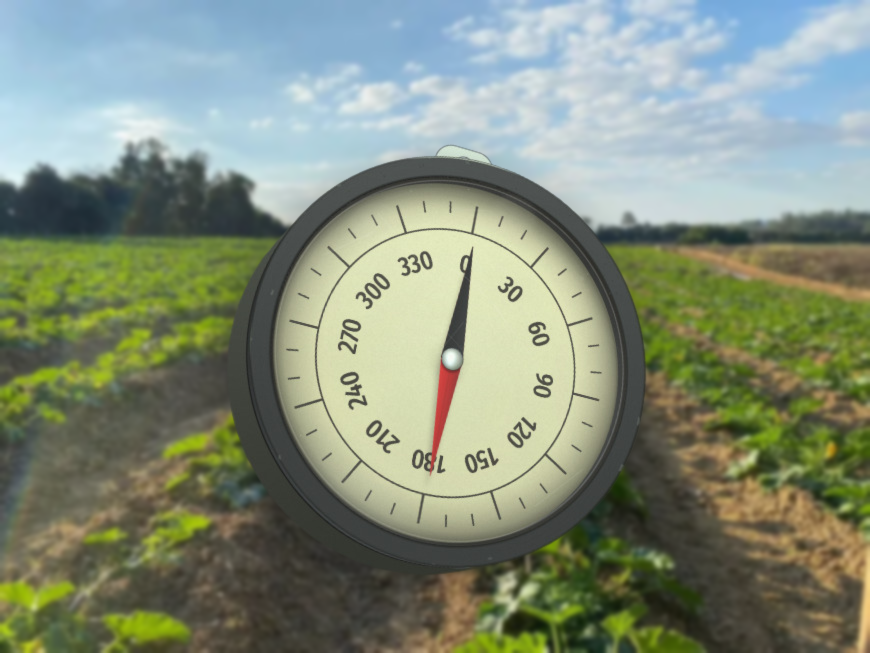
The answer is 180 °
